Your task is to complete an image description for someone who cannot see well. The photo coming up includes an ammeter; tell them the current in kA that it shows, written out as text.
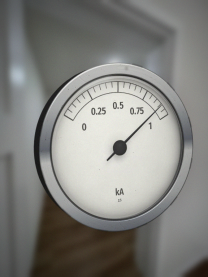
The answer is 0.9 kA
